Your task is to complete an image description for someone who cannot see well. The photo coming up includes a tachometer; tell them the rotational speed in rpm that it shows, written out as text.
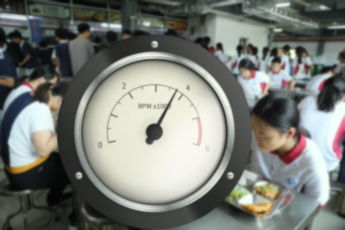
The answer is 3750 rpm
